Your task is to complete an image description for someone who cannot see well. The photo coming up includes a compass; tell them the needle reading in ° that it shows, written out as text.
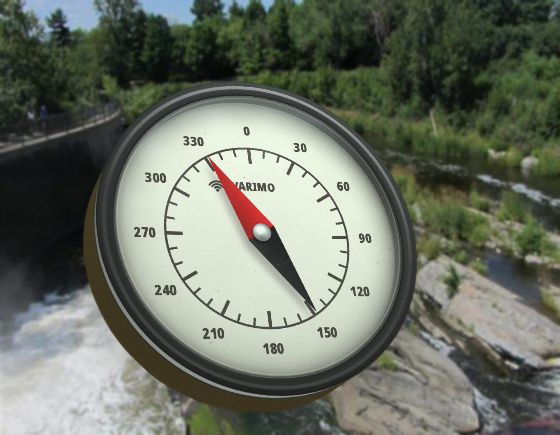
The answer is 330 °
